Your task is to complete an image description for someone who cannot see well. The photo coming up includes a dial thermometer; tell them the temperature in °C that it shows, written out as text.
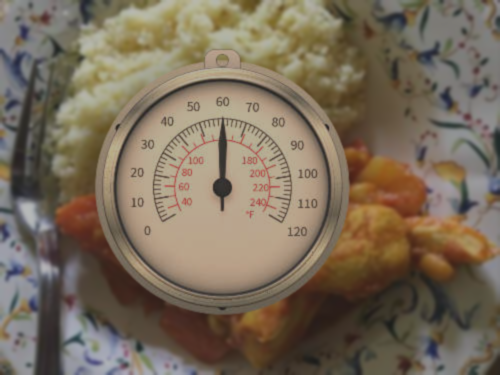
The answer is 60 °C
